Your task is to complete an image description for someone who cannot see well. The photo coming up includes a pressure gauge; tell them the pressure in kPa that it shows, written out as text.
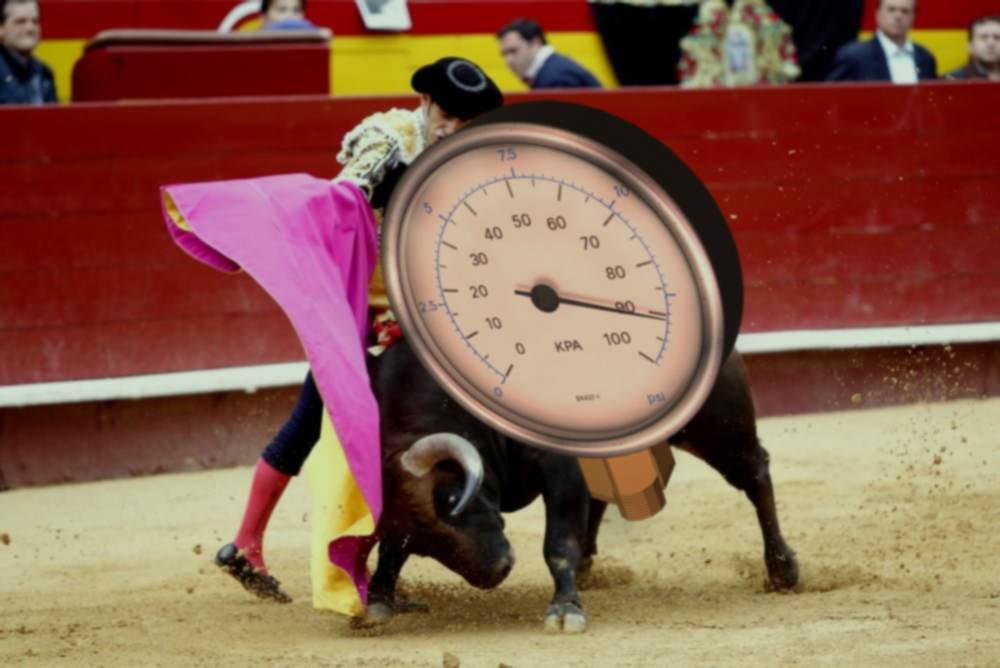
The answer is 90 kPa
